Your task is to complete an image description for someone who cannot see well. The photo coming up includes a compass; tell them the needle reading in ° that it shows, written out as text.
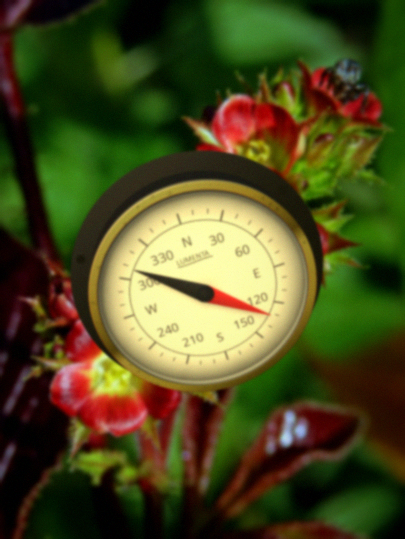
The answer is 130 °
